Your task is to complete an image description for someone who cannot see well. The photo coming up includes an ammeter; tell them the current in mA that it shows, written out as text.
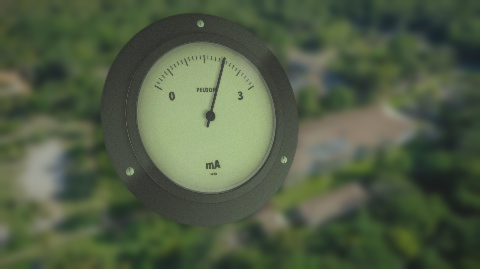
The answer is 2 mA
